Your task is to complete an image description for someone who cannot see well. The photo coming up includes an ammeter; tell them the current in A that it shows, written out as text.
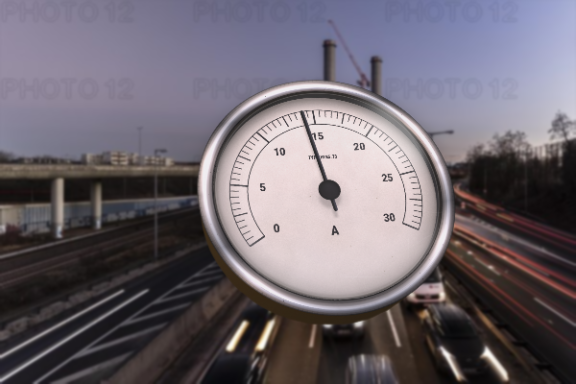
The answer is 14 A
